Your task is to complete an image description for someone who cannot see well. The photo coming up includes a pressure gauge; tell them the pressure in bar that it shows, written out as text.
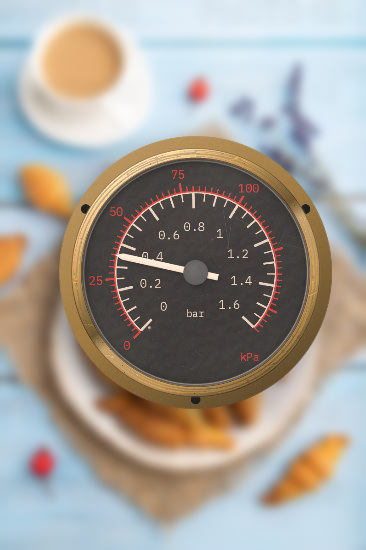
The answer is 0.35 bar
